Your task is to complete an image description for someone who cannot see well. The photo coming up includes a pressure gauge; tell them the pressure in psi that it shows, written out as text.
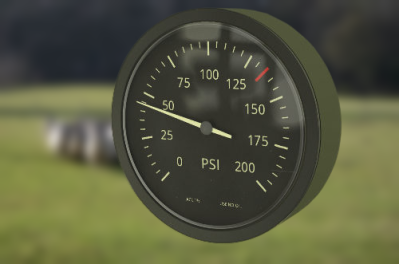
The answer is 45 psi
